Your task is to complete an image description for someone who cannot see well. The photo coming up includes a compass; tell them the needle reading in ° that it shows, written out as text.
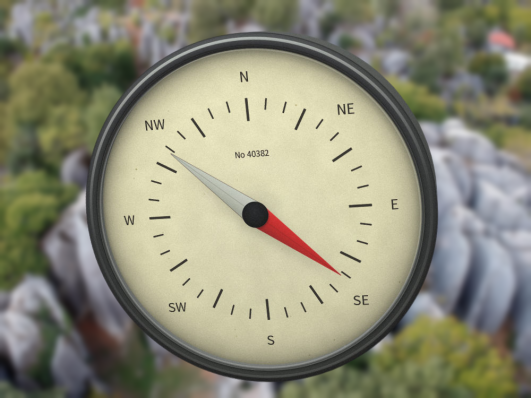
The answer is 130 °
